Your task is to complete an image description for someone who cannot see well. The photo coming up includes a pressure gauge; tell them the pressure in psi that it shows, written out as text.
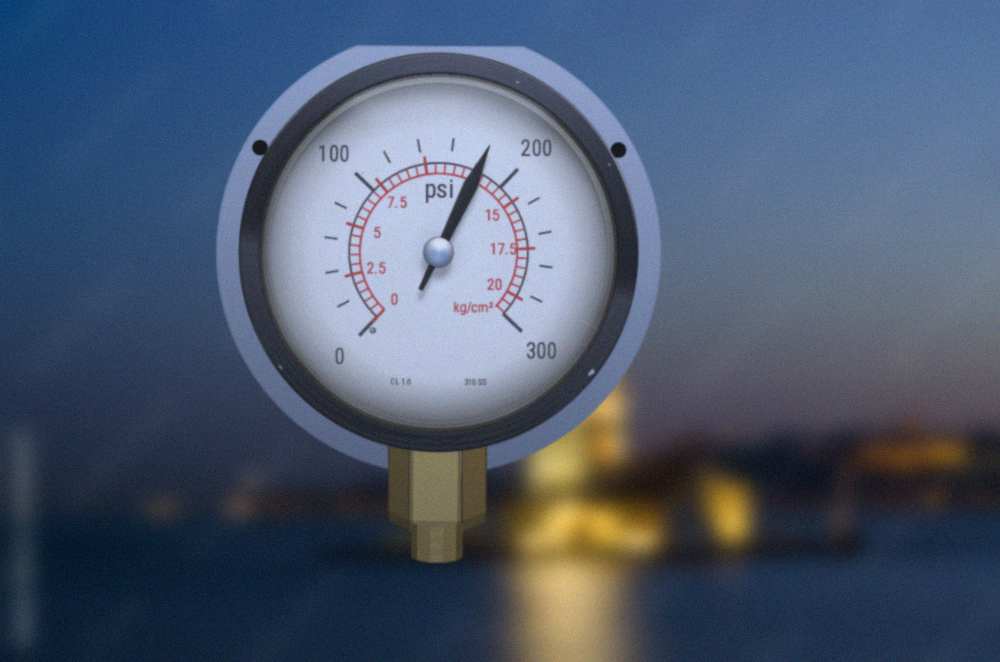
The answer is 180 psi
